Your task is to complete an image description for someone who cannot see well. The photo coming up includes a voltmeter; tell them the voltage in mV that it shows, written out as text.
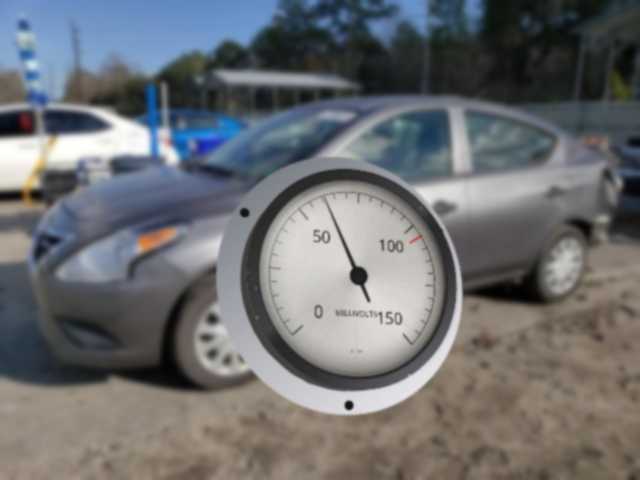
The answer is 60 mV
